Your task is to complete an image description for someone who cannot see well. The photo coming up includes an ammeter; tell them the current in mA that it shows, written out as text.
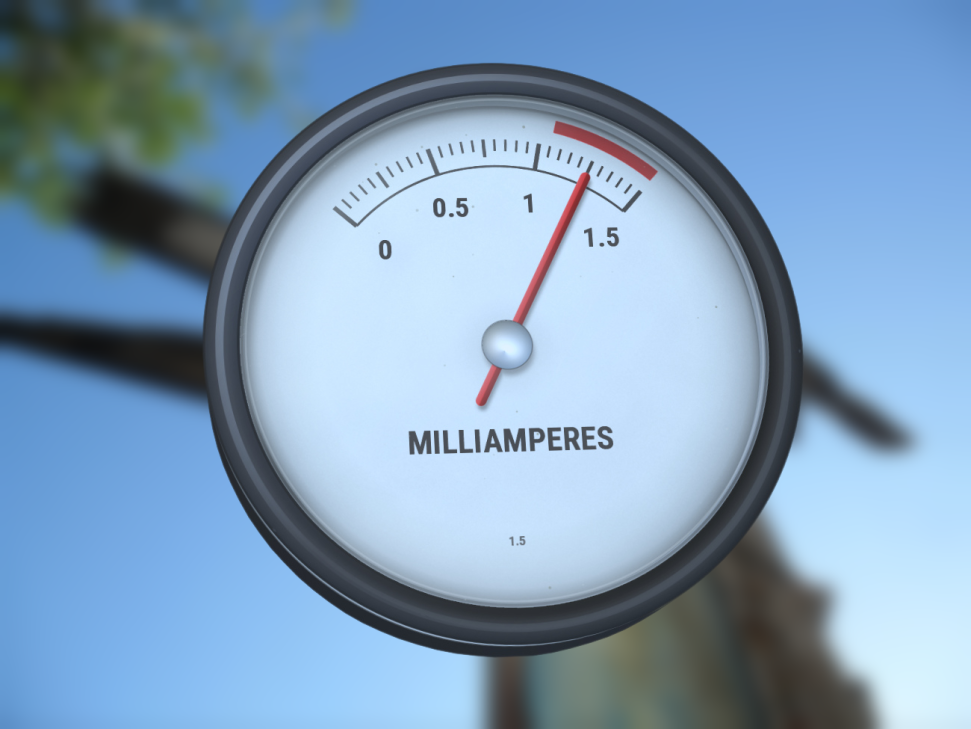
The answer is 1.25 mA
